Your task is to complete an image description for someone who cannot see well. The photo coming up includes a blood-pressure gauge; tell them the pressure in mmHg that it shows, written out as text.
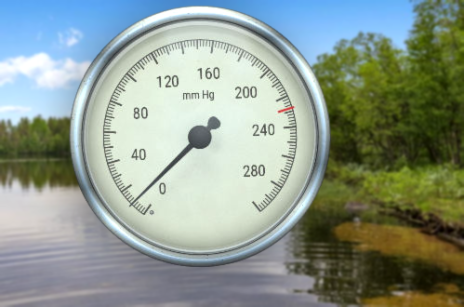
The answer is 10 mmHg
